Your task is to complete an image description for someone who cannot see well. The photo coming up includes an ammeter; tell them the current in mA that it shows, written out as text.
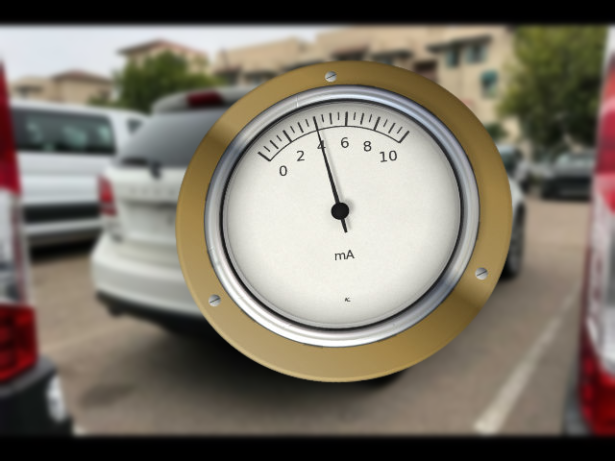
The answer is 4 mA
